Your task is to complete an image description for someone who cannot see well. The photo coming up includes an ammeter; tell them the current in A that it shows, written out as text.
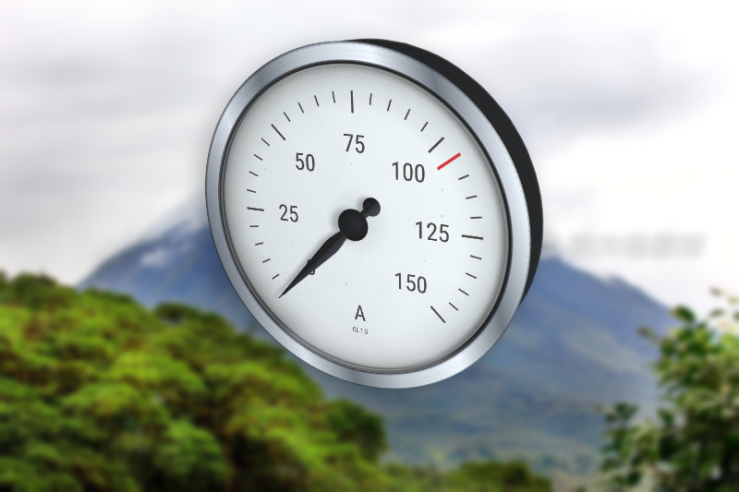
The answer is 0 A
